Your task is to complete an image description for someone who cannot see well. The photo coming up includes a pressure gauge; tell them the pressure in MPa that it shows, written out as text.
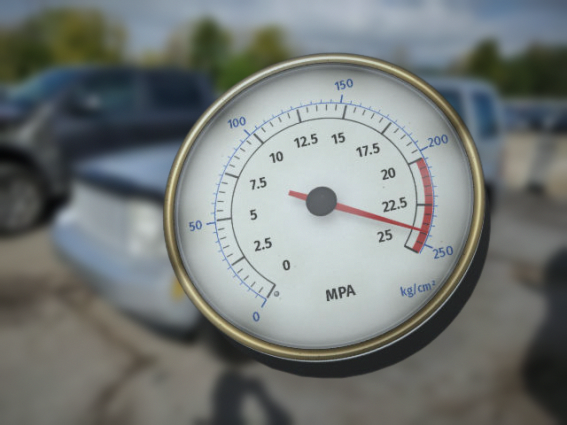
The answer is 24 MPa
